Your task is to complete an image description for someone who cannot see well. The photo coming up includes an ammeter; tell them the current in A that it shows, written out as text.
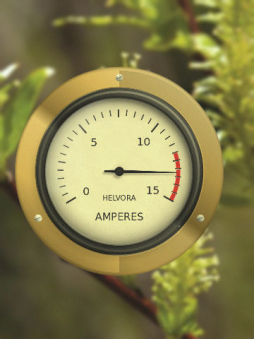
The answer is 13.25 A
